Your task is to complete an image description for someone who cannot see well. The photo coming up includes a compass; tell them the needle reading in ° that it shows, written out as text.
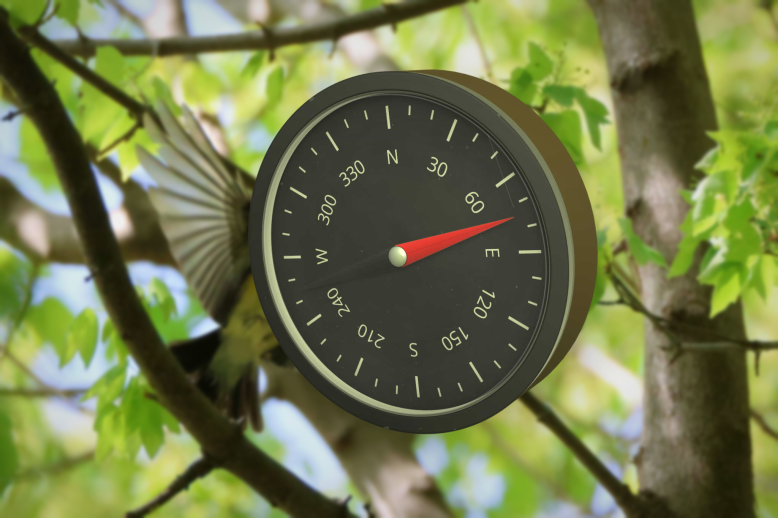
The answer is 75 °
